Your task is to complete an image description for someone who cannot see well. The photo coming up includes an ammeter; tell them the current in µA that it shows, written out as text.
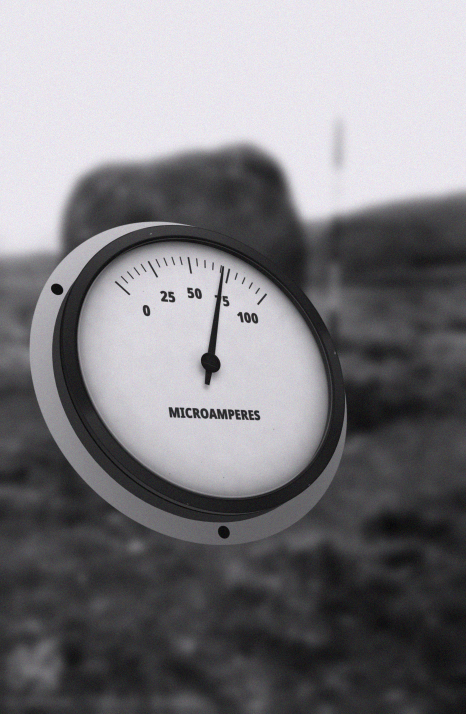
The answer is 70 µA
